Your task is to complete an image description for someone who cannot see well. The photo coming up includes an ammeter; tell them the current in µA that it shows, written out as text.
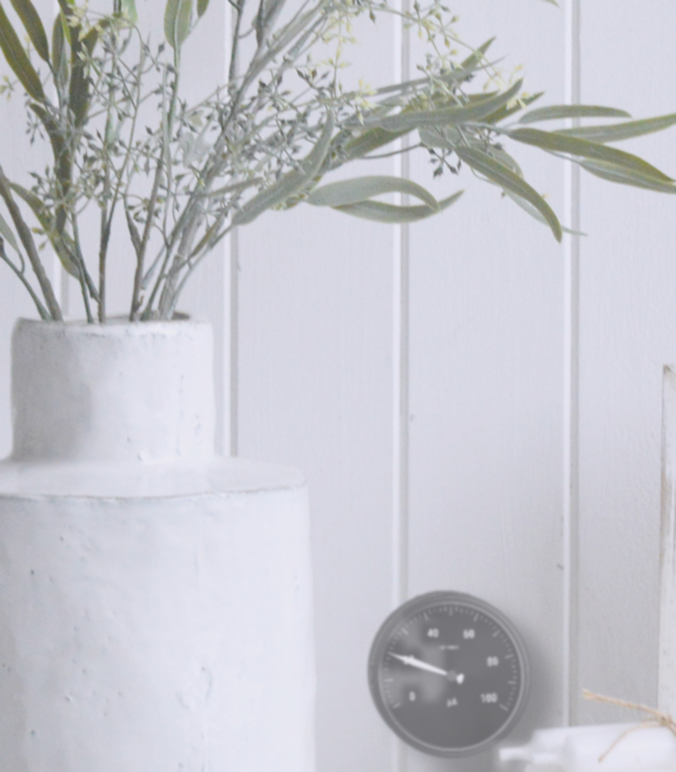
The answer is 20 µA
